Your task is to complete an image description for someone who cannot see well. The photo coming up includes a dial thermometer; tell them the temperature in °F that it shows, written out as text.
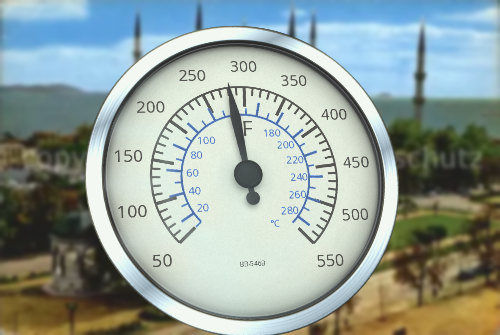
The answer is 280 °F
